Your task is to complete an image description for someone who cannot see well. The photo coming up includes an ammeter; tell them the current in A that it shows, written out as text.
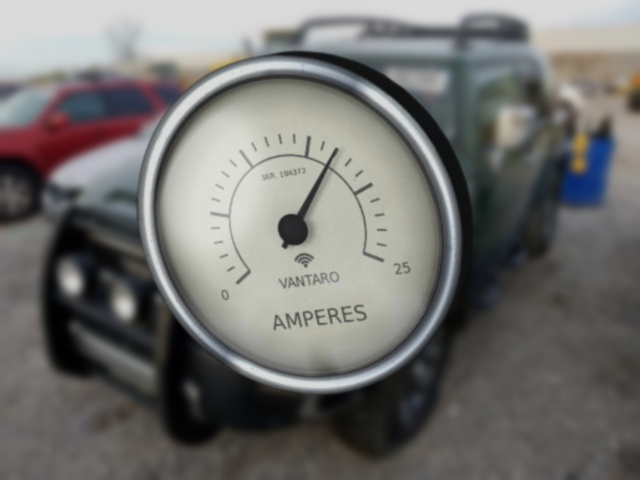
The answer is 17 A
